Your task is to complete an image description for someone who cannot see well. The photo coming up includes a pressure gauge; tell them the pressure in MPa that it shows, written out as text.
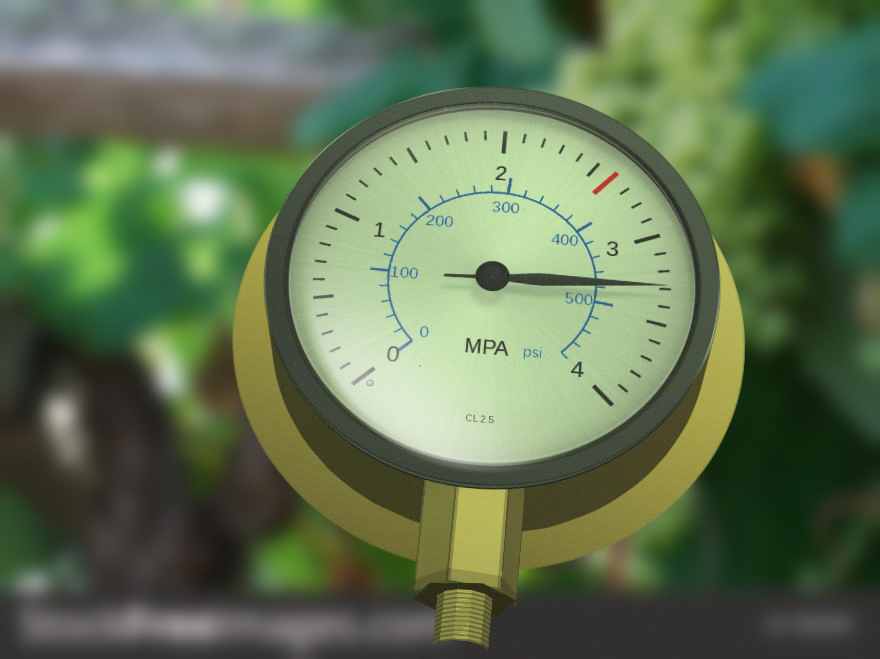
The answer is 3.3 MPa
